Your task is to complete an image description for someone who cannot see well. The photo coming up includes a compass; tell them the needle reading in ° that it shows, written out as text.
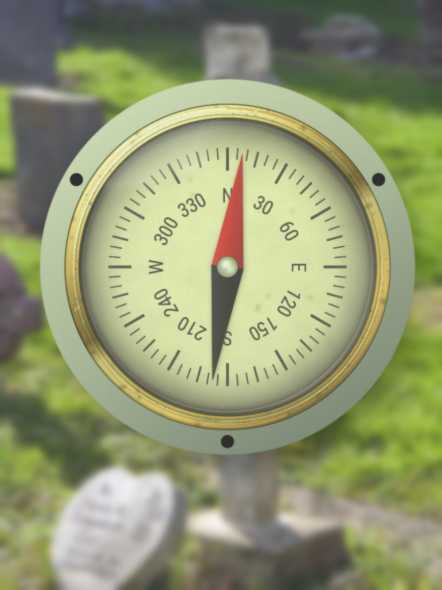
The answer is 7.5 °
